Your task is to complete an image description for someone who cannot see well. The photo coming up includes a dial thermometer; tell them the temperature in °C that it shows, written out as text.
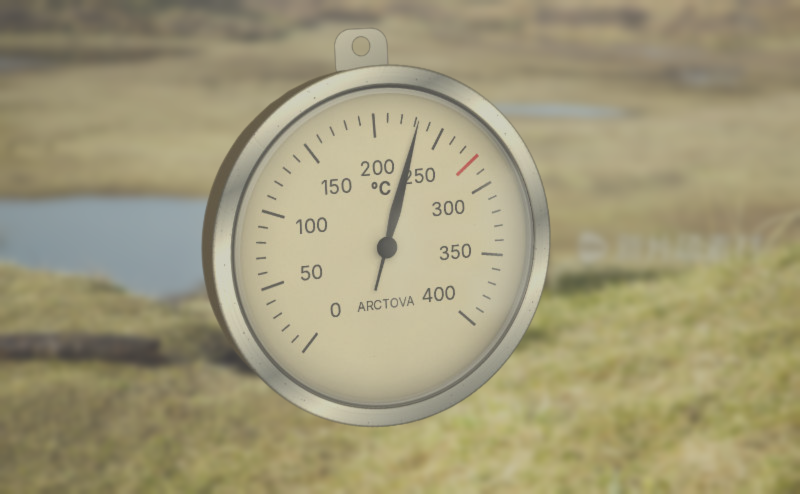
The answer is 230 °C
